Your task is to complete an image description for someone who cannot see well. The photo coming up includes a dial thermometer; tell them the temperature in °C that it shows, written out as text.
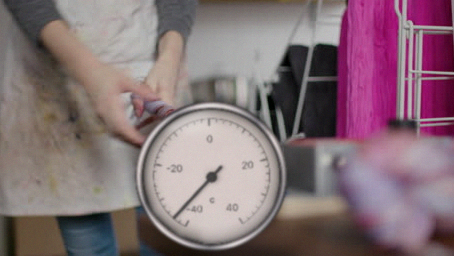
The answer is -36 °C
